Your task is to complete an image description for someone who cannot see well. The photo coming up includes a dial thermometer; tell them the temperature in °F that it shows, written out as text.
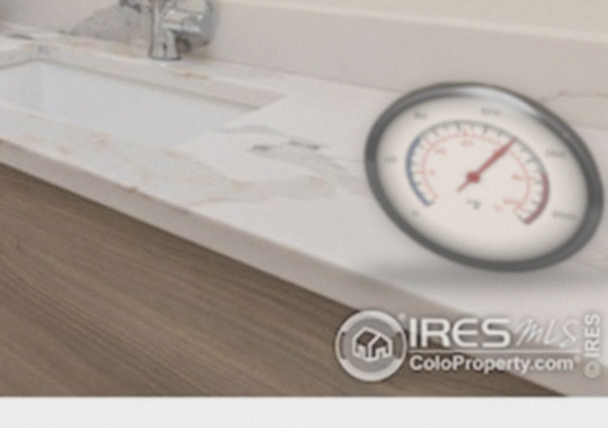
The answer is 140 °F
